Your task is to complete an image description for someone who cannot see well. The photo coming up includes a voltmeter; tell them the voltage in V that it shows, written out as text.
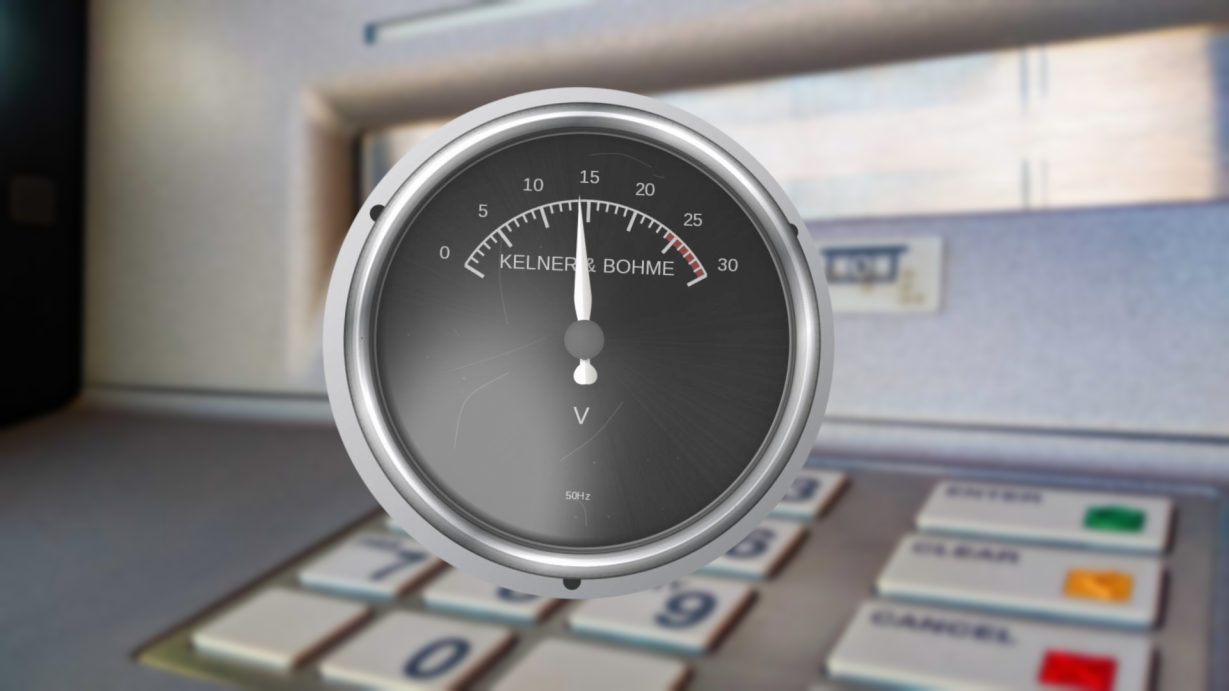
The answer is 14 V
